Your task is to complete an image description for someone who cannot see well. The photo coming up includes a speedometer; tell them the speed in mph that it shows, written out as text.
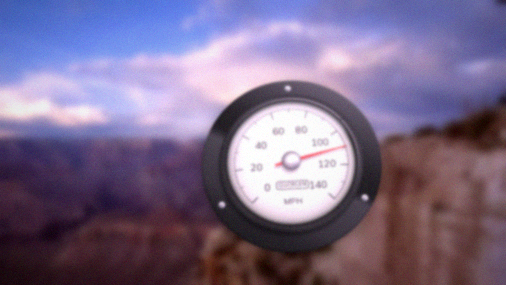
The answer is 110 mph
